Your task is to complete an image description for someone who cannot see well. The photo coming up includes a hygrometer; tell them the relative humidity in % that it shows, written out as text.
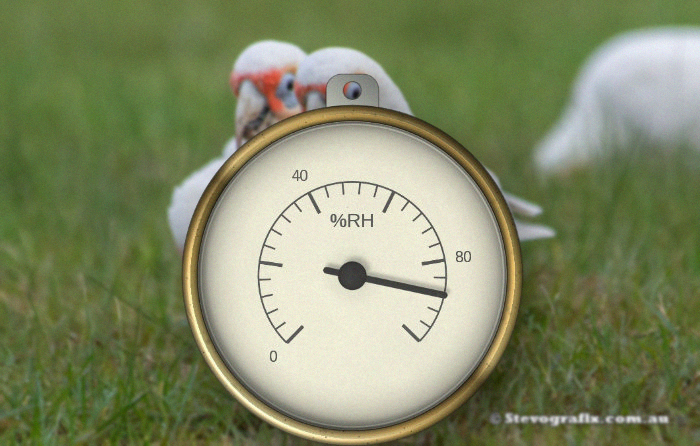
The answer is 88 %
